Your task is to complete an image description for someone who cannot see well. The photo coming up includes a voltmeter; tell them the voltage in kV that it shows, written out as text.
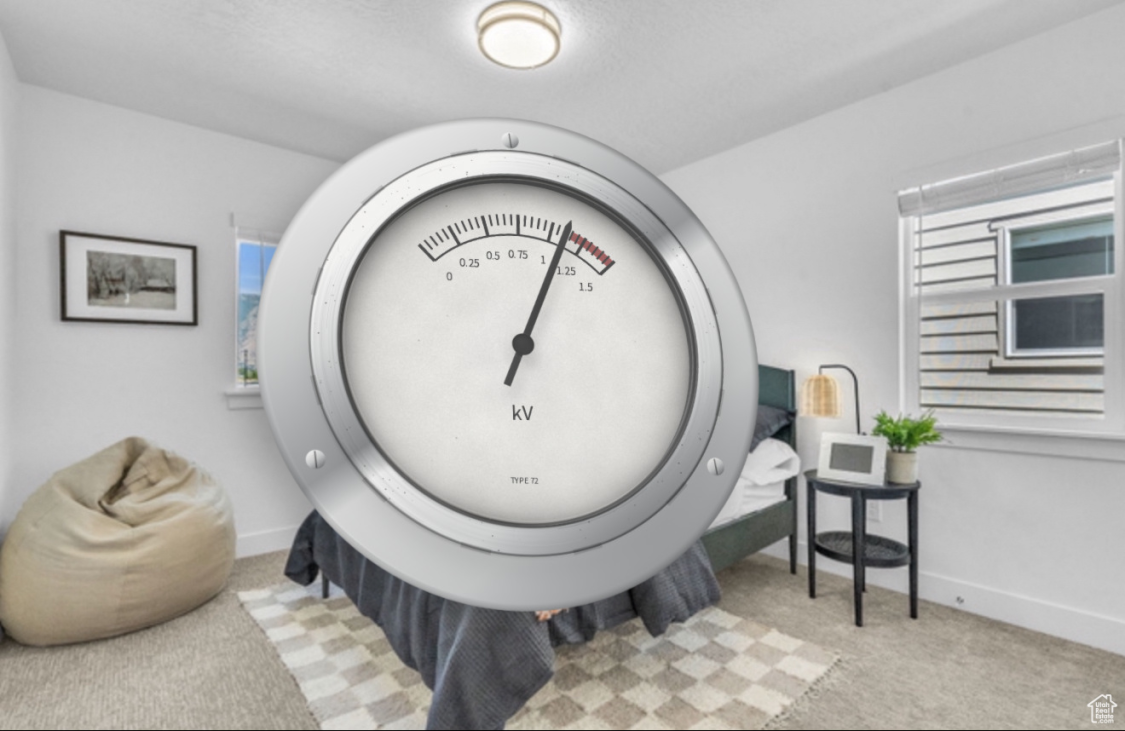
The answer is 1.1 kV
